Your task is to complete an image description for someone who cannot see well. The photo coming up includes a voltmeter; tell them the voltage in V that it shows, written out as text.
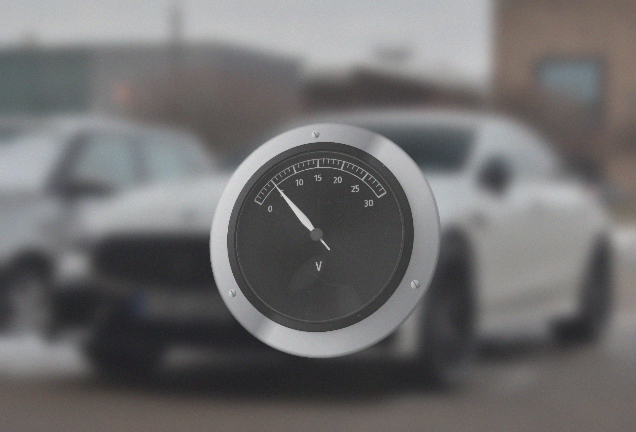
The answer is 5 V
